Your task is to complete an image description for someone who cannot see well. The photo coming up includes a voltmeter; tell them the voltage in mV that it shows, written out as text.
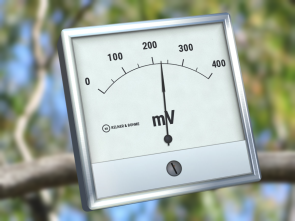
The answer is 225 mV
